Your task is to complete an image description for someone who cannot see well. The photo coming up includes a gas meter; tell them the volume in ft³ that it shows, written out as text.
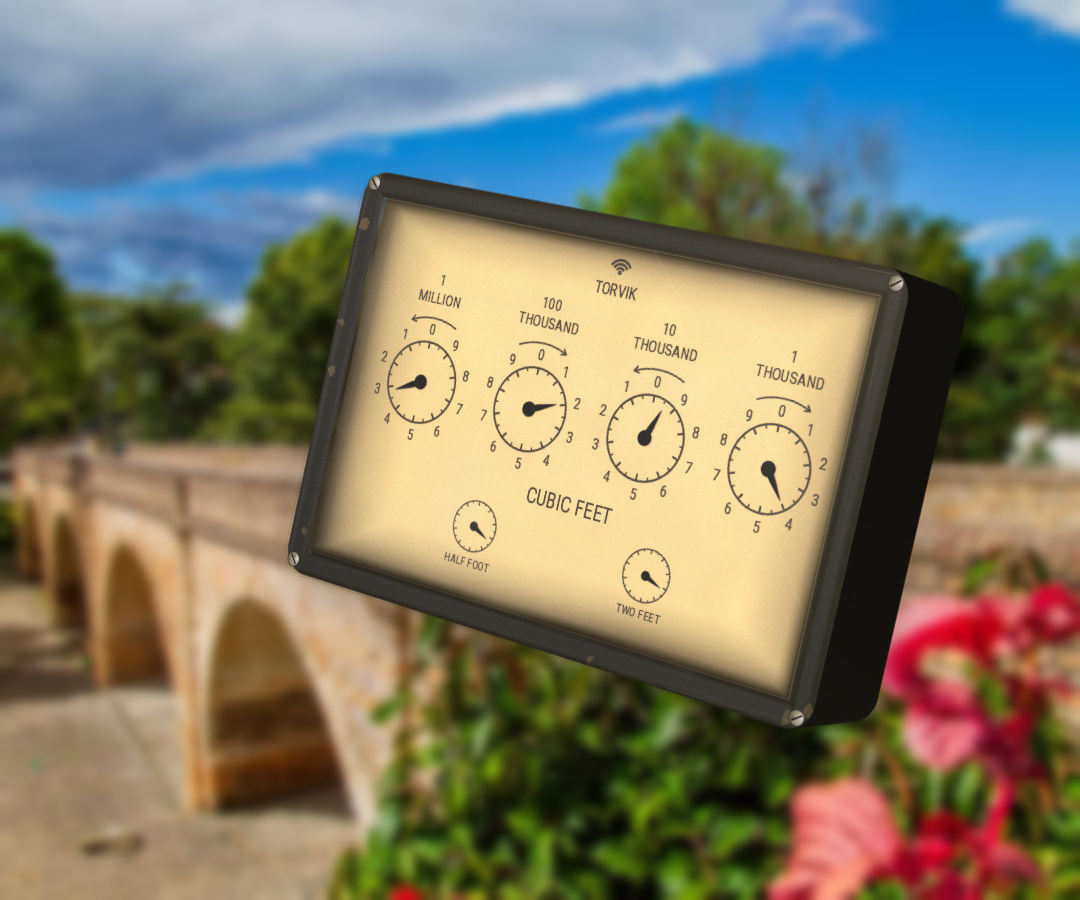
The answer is 319400 ft³
